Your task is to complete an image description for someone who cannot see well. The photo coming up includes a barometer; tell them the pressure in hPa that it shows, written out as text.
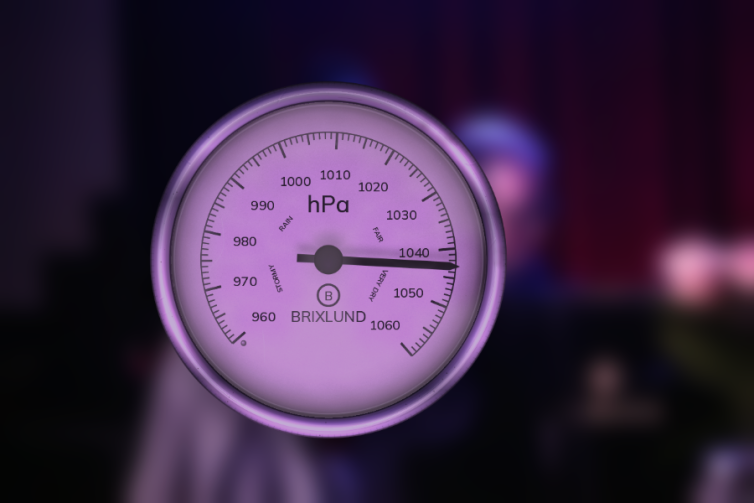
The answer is 1043 hPa
